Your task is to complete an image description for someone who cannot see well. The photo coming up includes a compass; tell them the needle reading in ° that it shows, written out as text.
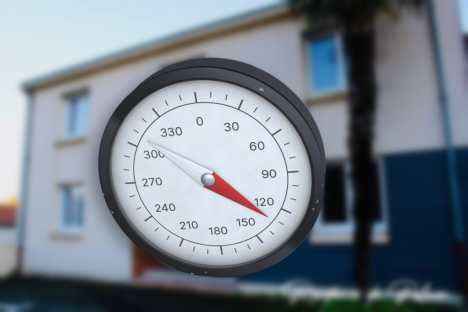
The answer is 130 °
